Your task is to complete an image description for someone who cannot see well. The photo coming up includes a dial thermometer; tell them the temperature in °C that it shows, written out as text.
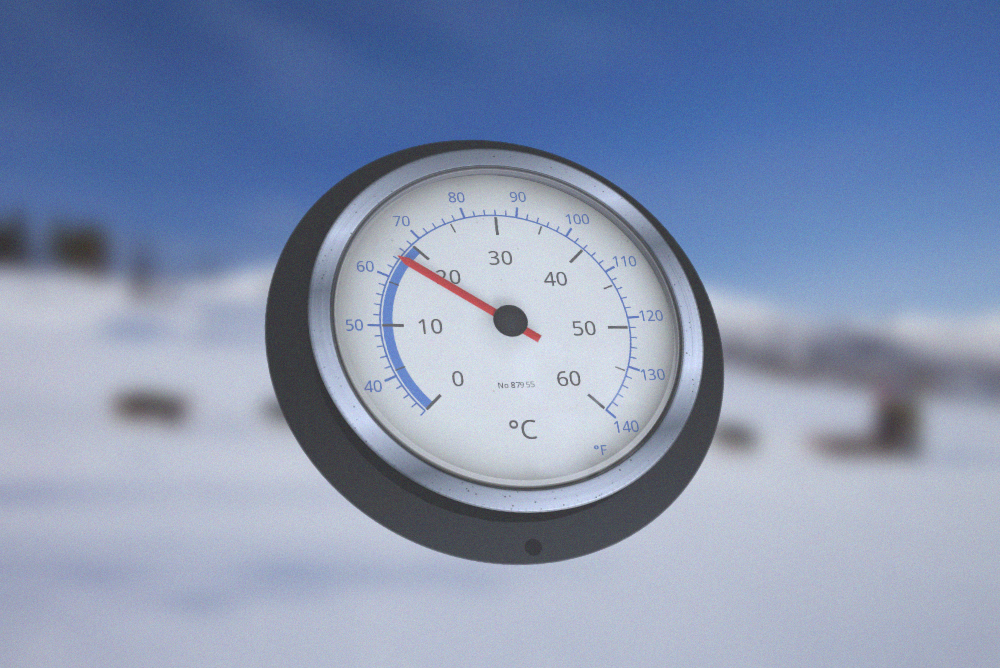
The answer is 17.5 °C
